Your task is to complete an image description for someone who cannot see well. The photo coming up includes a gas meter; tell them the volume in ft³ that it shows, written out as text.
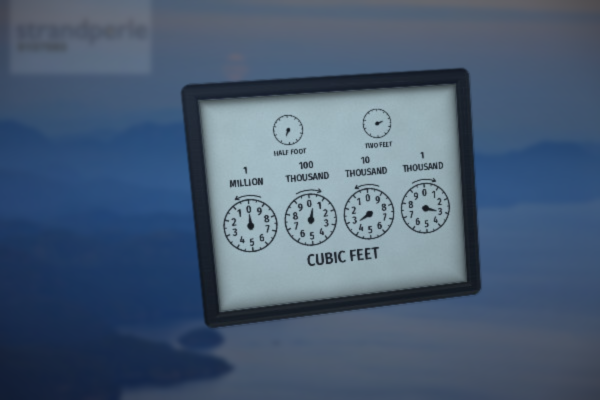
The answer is 3300 ft³
